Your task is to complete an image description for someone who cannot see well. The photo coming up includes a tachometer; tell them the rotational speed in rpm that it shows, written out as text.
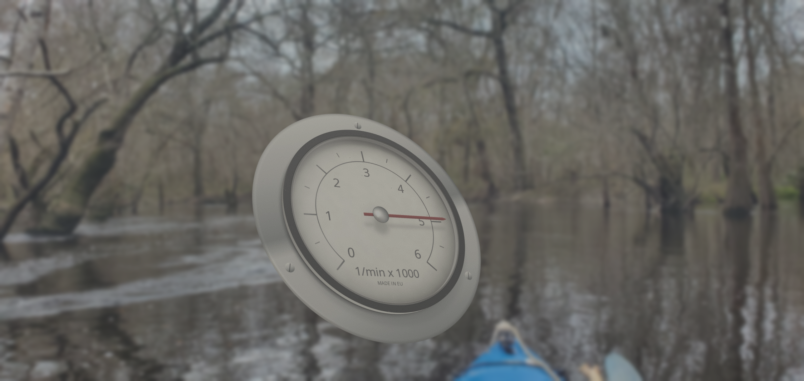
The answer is 5000 rpm
